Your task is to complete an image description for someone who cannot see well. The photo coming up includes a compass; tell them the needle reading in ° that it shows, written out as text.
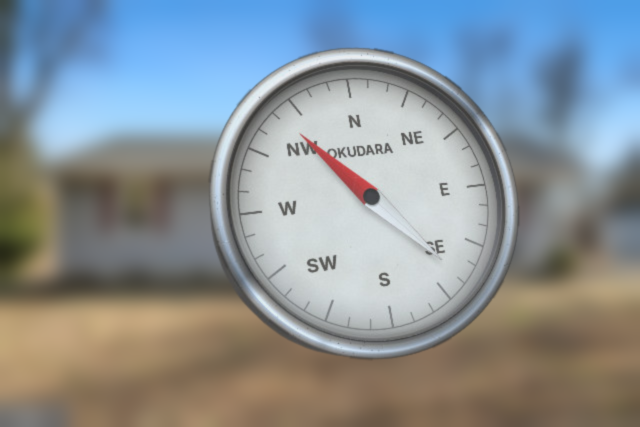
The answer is 320 °
